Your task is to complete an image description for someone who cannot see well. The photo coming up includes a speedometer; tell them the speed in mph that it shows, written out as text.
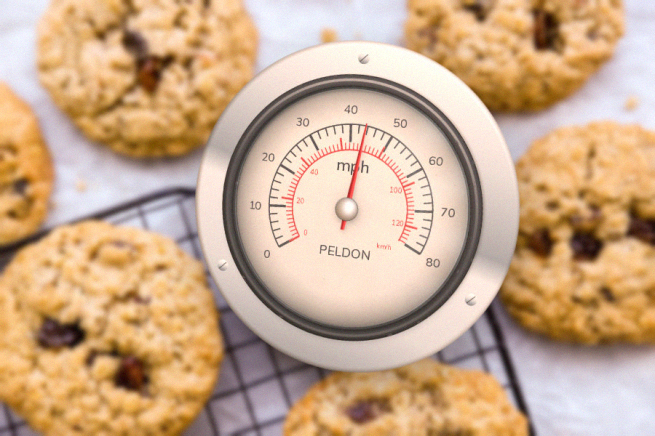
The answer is 44 mph
